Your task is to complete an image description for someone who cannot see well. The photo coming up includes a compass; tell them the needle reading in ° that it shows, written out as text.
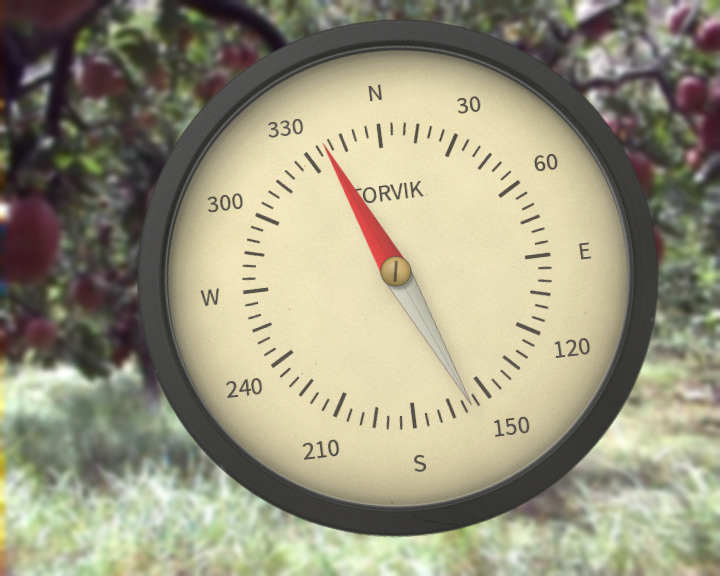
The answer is 337.5 °
